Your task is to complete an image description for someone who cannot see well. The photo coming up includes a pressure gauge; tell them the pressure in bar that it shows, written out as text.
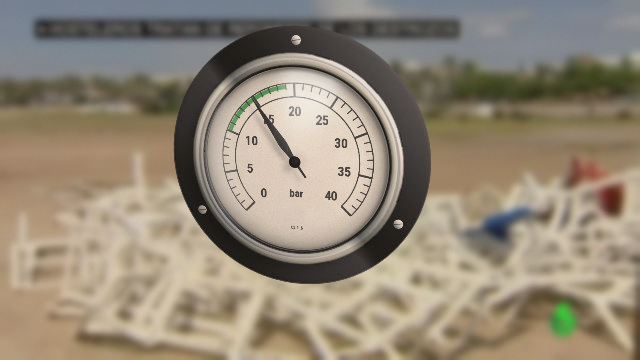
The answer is 15 bar
